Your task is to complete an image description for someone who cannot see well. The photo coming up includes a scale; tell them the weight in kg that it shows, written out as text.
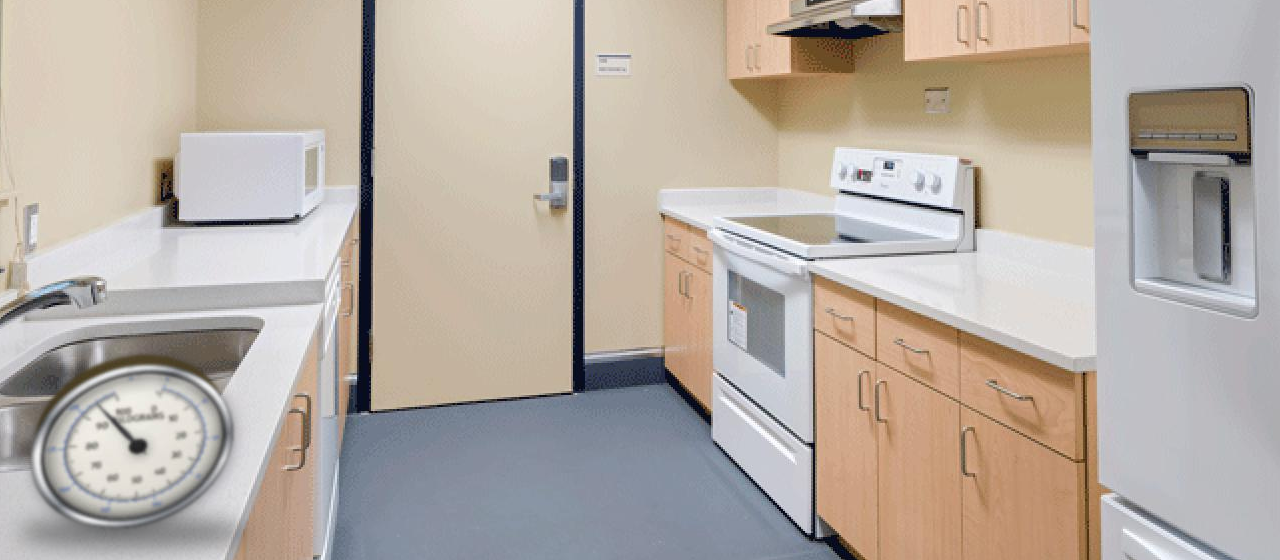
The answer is 95 kg
